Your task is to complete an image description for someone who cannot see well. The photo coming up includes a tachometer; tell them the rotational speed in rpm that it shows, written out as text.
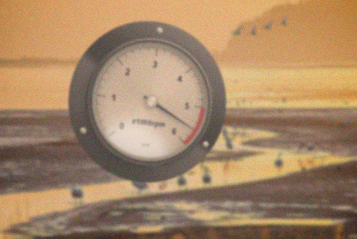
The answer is 5600 rpm
